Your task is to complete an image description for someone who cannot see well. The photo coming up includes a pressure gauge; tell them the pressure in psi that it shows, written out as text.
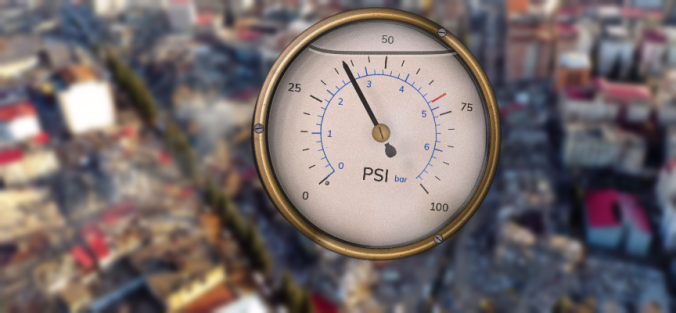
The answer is 37.5 psi
